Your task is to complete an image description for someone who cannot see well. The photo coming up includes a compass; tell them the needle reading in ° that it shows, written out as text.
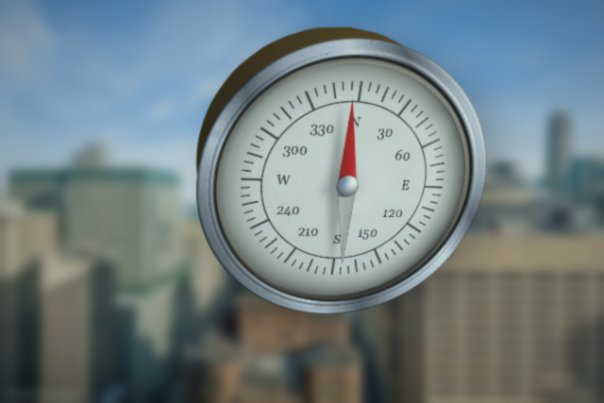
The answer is 355 °
